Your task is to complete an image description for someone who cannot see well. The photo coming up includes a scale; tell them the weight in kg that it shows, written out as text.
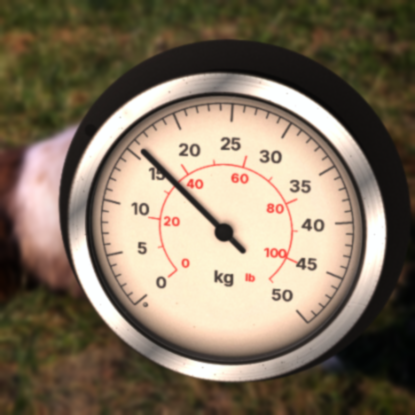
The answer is 16 kg
